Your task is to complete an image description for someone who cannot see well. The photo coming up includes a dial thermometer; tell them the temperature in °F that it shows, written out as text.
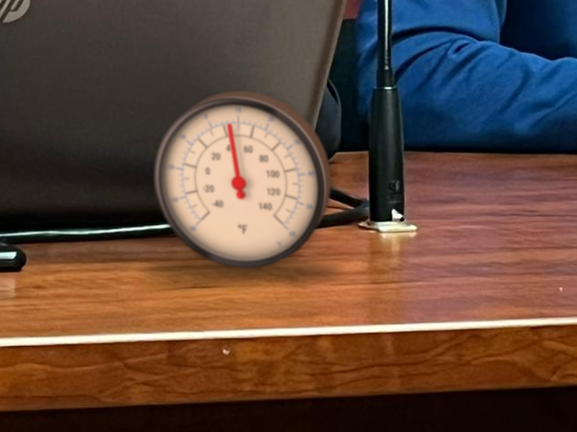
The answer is 45 °F
